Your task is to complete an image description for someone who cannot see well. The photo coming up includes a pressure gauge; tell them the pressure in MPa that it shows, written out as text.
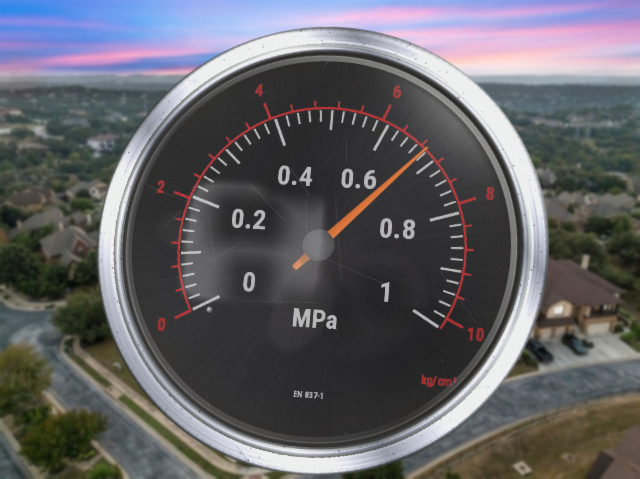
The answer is 0.68 MPa
